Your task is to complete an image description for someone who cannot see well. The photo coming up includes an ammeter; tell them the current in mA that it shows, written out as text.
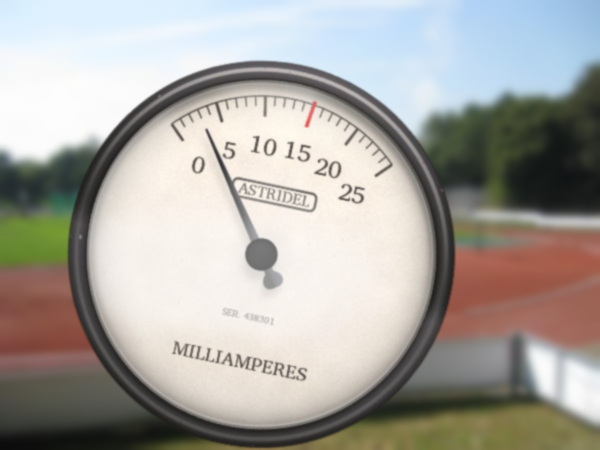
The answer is 3 mA
